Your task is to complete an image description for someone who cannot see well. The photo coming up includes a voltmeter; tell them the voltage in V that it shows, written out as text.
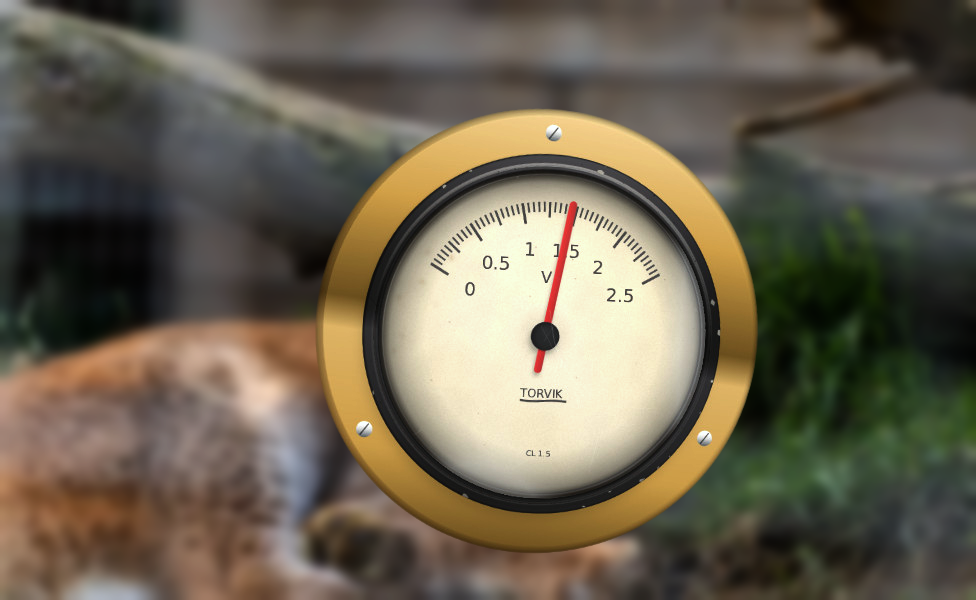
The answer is 1.45 V
